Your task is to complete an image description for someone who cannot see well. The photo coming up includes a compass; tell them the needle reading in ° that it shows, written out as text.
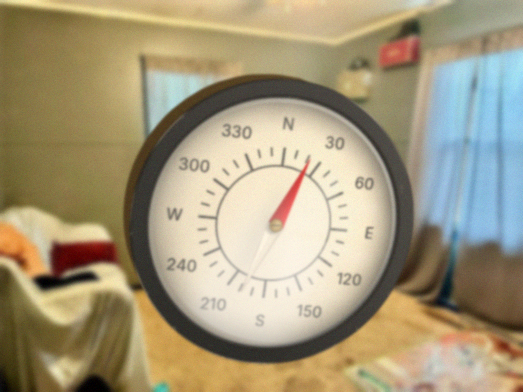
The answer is 20 °
